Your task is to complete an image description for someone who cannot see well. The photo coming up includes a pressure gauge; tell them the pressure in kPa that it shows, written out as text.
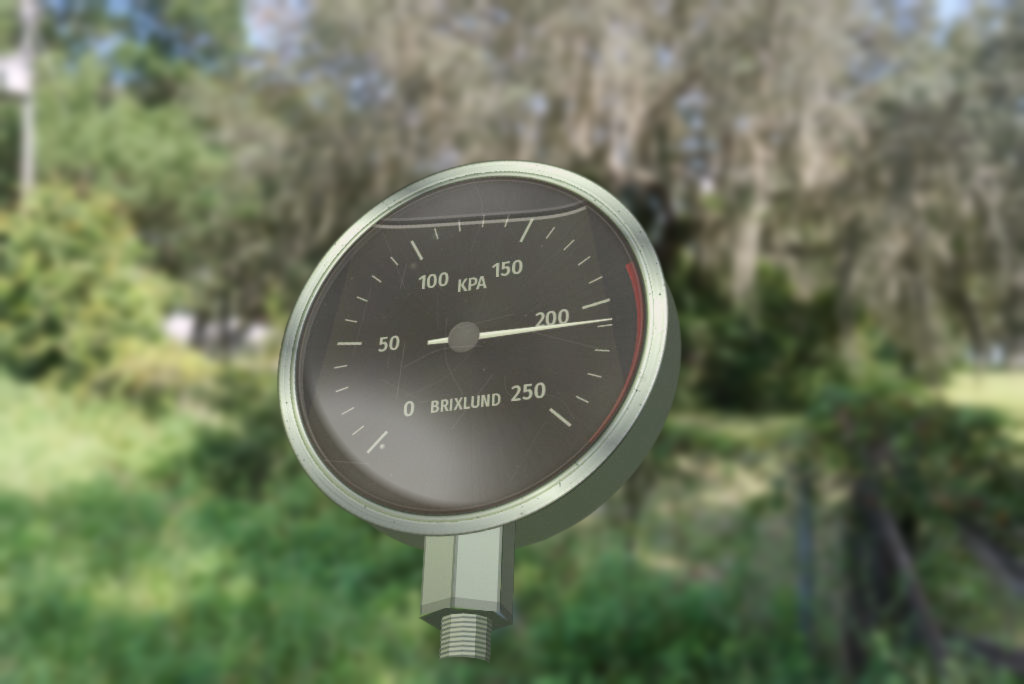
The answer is 210 kPa
